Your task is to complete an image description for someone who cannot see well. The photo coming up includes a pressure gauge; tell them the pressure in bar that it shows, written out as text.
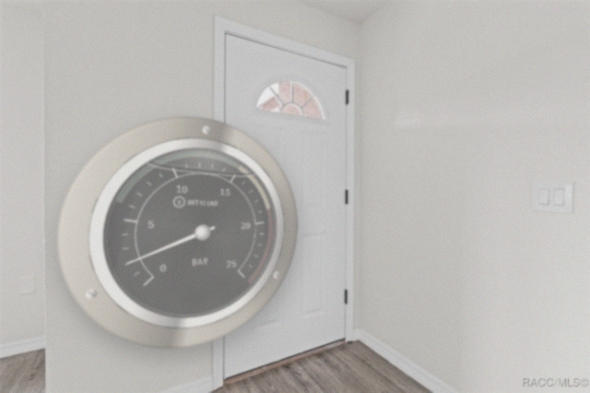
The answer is 2 bar
